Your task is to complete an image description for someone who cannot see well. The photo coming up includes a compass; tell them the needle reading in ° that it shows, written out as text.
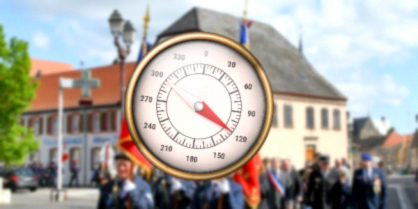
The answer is 120 °
